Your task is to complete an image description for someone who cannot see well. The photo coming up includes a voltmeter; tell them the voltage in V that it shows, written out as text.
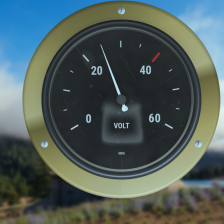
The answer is 25 V
